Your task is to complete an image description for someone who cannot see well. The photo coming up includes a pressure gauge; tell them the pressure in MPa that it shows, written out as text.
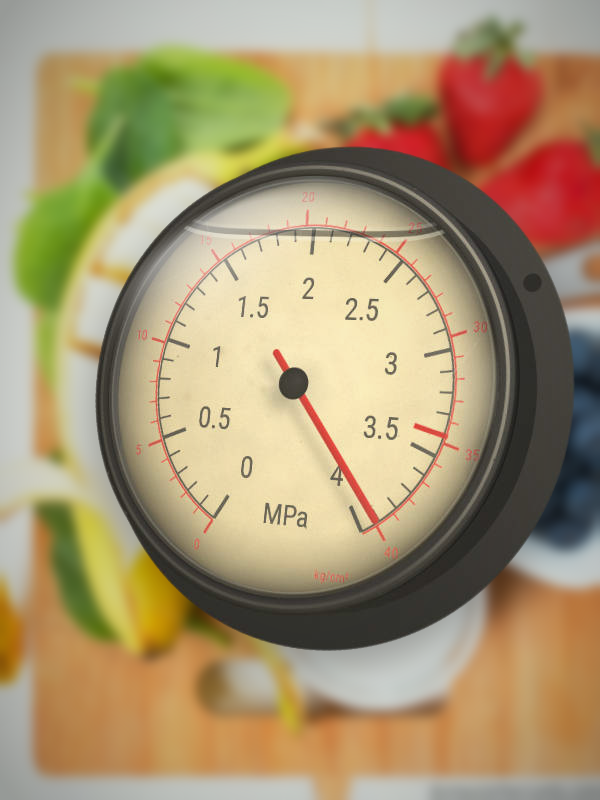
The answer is 3.9 MPa
